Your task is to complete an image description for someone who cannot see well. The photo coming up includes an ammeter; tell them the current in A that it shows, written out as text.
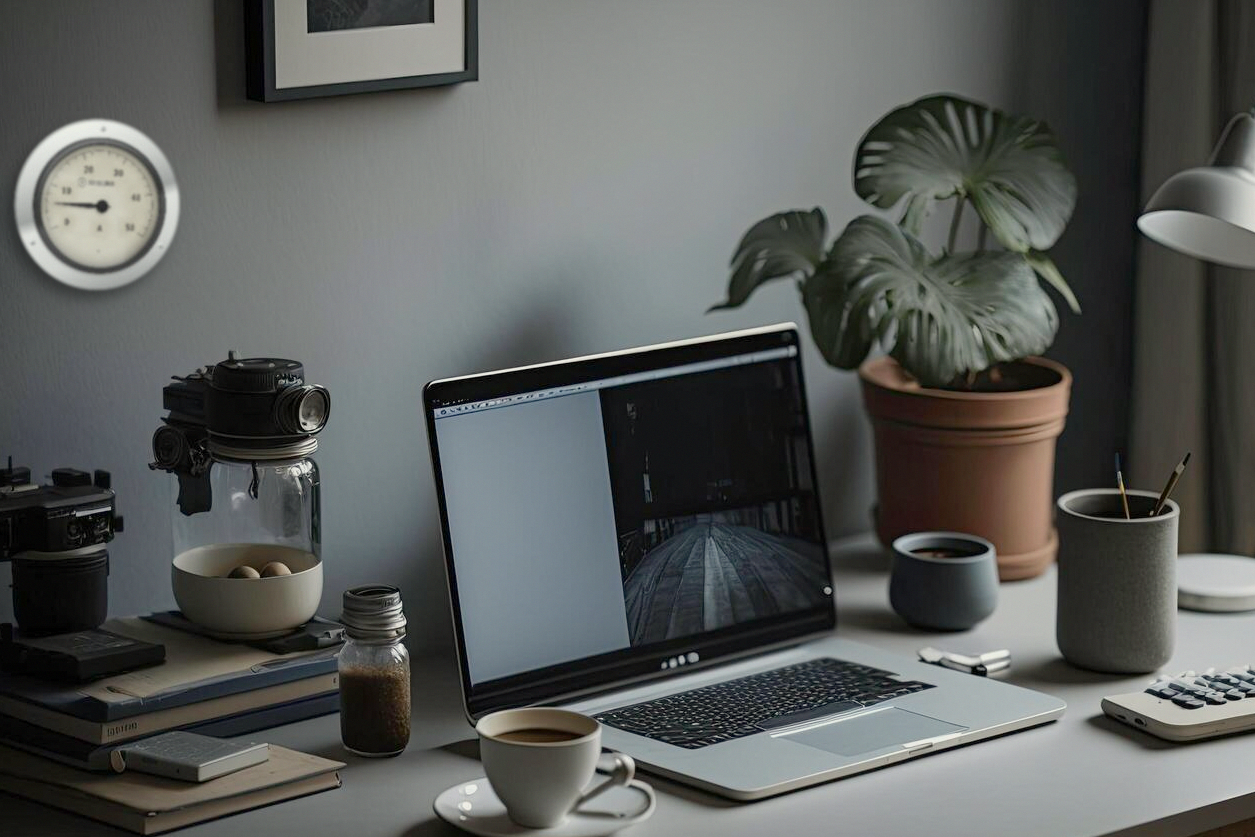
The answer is 6 A
